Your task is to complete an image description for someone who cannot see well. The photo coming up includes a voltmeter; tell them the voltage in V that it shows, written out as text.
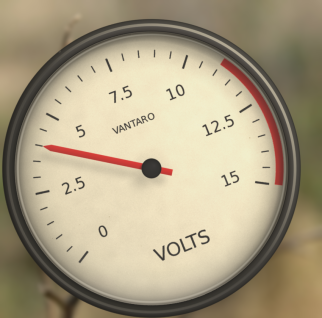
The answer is 4 V
